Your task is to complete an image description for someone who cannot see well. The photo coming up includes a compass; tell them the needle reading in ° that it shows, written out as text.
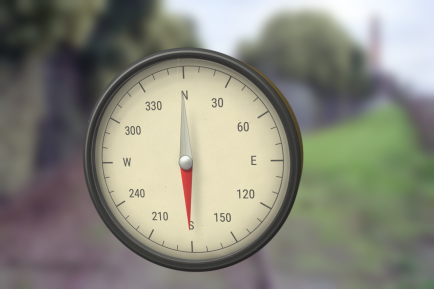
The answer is 180 °
